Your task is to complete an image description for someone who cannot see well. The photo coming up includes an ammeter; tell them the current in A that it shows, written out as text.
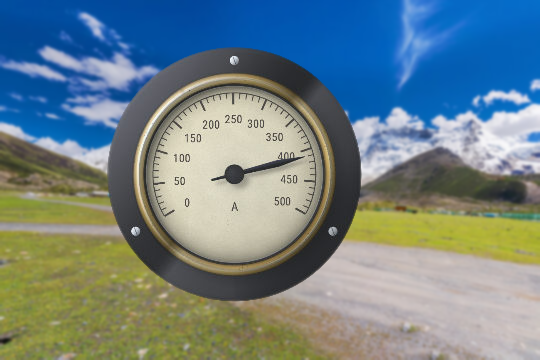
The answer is 410 A
